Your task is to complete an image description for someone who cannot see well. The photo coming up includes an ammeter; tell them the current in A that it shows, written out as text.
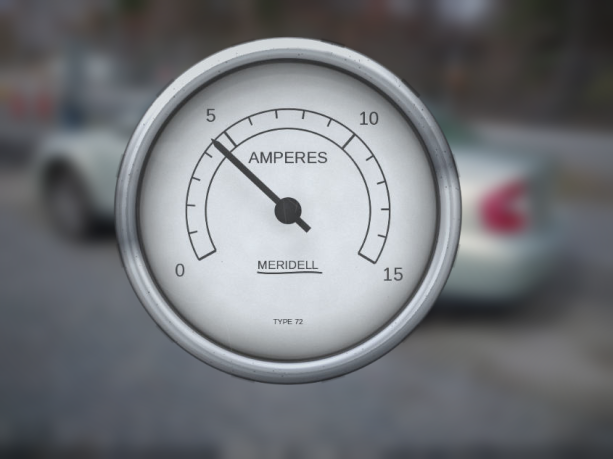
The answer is 4.5 A
